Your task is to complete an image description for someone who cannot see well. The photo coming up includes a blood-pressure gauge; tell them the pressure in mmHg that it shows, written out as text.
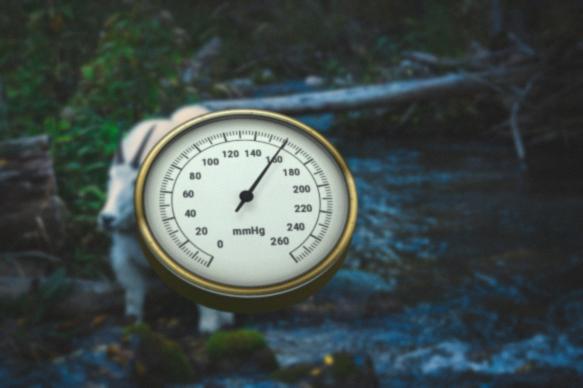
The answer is 160 mmHg
